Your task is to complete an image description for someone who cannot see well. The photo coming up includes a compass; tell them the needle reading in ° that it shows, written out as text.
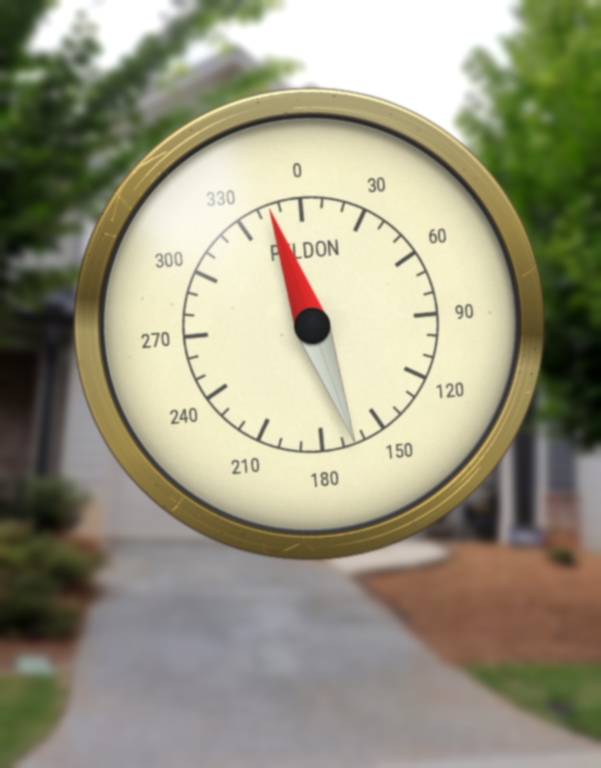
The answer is 345 °
